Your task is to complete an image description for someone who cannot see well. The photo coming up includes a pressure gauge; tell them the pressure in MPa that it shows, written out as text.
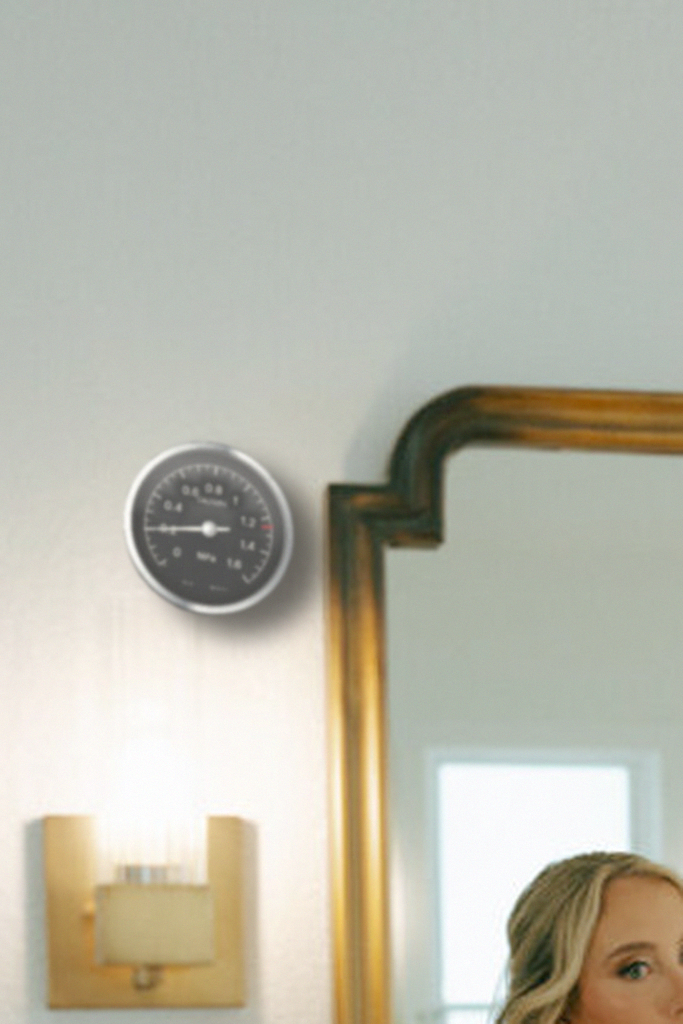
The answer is 0.2 MPa
